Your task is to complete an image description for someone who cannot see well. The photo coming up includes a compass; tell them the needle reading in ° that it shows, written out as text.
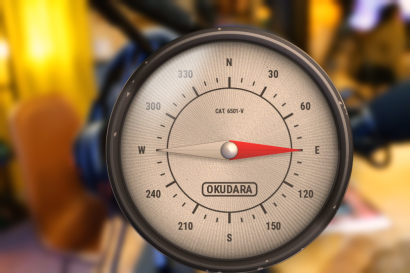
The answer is 90 °
